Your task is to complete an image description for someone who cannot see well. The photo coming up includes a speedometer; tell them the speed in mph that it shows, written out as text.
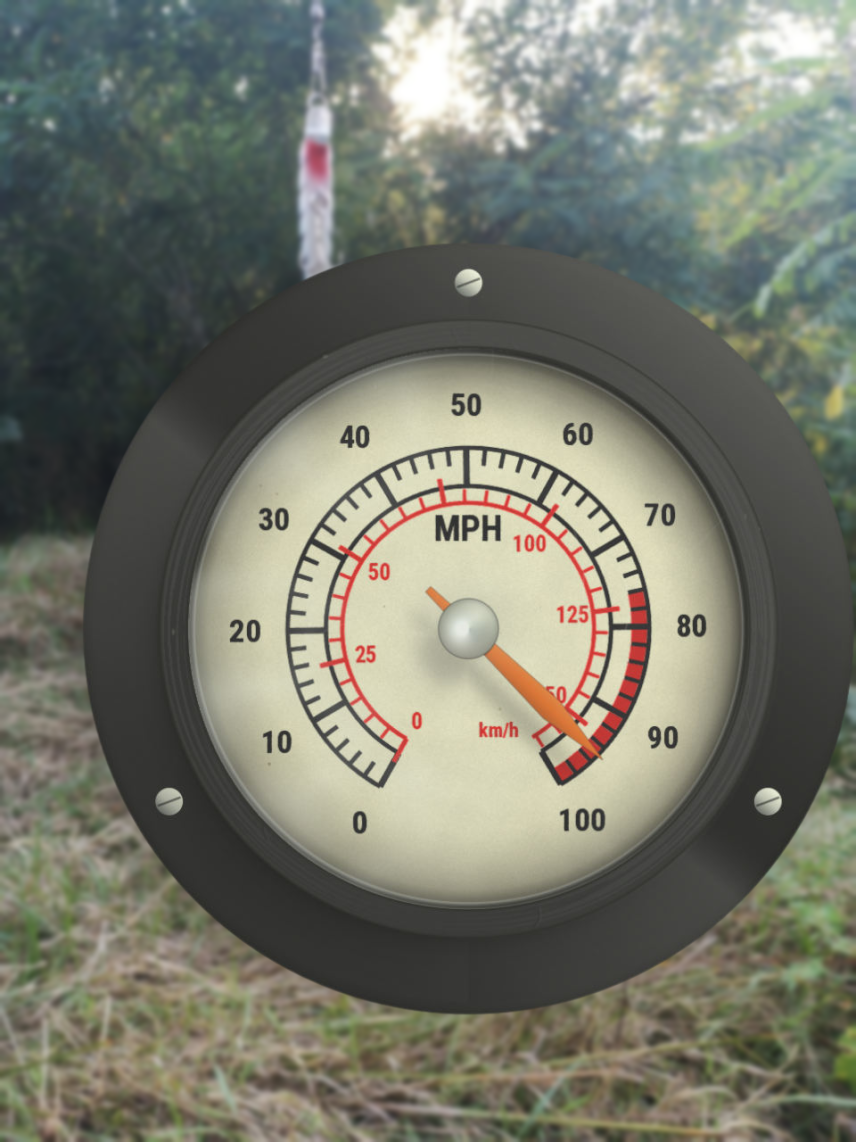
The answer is 95 mph
